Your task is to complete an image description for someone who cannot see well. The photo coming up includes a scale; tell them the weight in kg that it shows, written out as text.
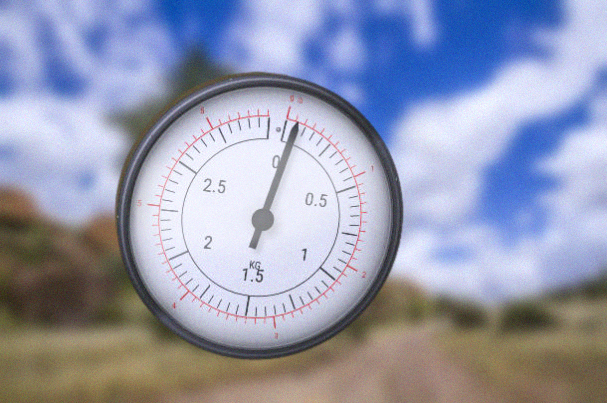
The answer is 0.05 kg
